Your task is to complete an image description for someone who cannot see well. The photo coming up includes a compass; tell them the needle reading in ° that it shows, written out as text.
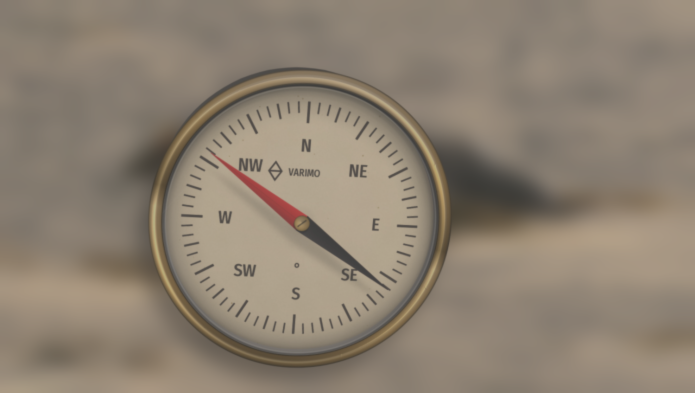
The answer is 305 °
